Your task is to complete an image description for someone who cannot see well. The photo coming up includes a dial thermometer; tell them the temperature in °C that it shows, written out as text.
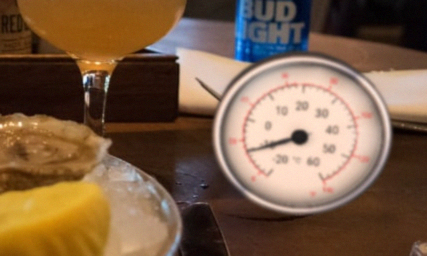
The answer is -10 °C
